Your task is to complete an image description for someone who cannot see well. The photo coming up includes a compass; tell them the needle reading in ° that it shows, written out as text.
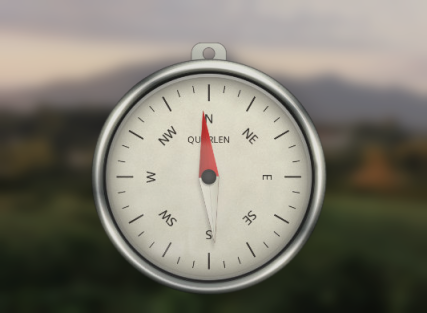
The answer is 355 °
